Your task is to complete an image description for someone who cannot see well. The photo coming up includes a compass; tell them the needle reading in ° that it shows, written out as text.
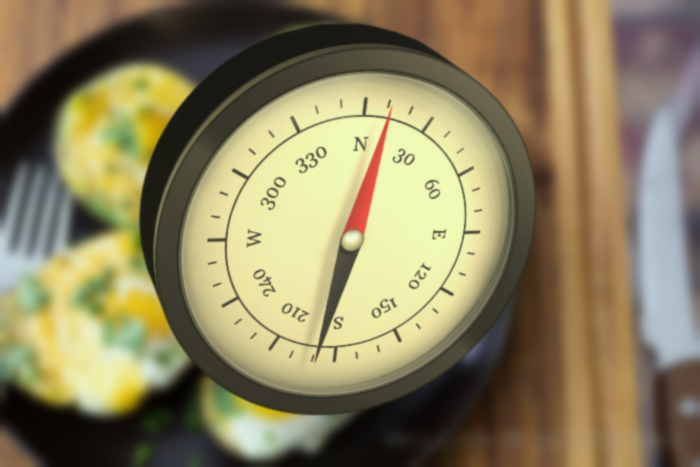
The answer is 10 °
